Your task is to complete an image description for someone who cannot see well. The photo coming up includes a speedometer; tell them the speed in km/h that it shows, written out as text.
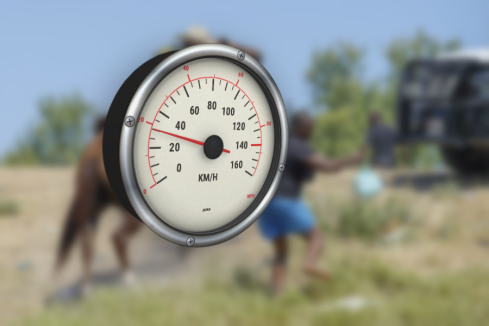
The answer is 30 km/h
